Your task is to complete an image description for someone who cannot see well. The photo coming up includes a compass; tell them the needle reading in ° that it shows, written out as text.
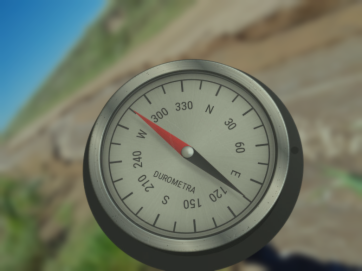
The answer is 285 °
